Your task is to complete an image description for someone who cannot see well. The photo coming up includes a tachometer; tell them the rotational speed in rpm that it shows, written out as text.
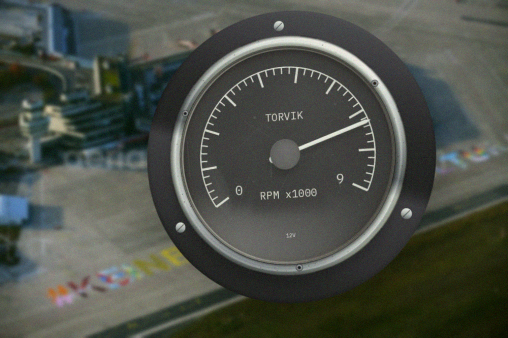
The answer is 7300 rpm
